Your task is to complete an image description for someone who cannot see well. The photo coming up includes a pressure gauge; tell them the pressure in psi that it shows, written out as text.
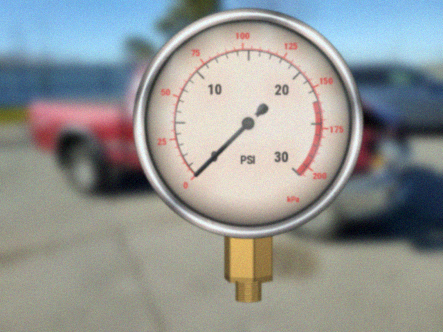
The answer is 0 psi
